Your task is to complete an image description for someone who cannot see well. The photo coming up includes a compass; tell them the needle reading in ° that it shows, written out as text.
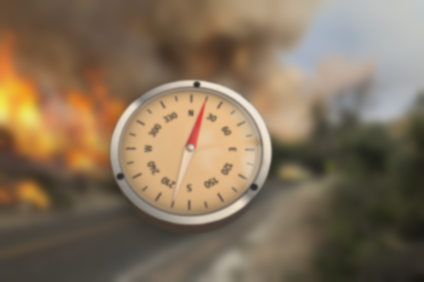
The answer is 15 °
